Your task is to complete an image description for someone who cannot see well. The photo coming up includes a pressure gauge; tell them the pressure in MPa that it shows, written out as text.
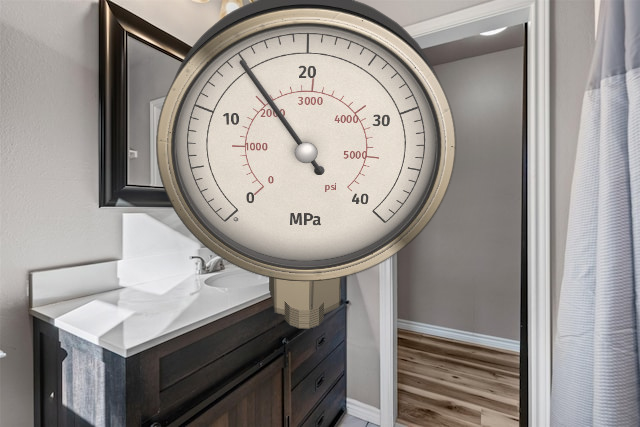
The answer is 15 MPa
